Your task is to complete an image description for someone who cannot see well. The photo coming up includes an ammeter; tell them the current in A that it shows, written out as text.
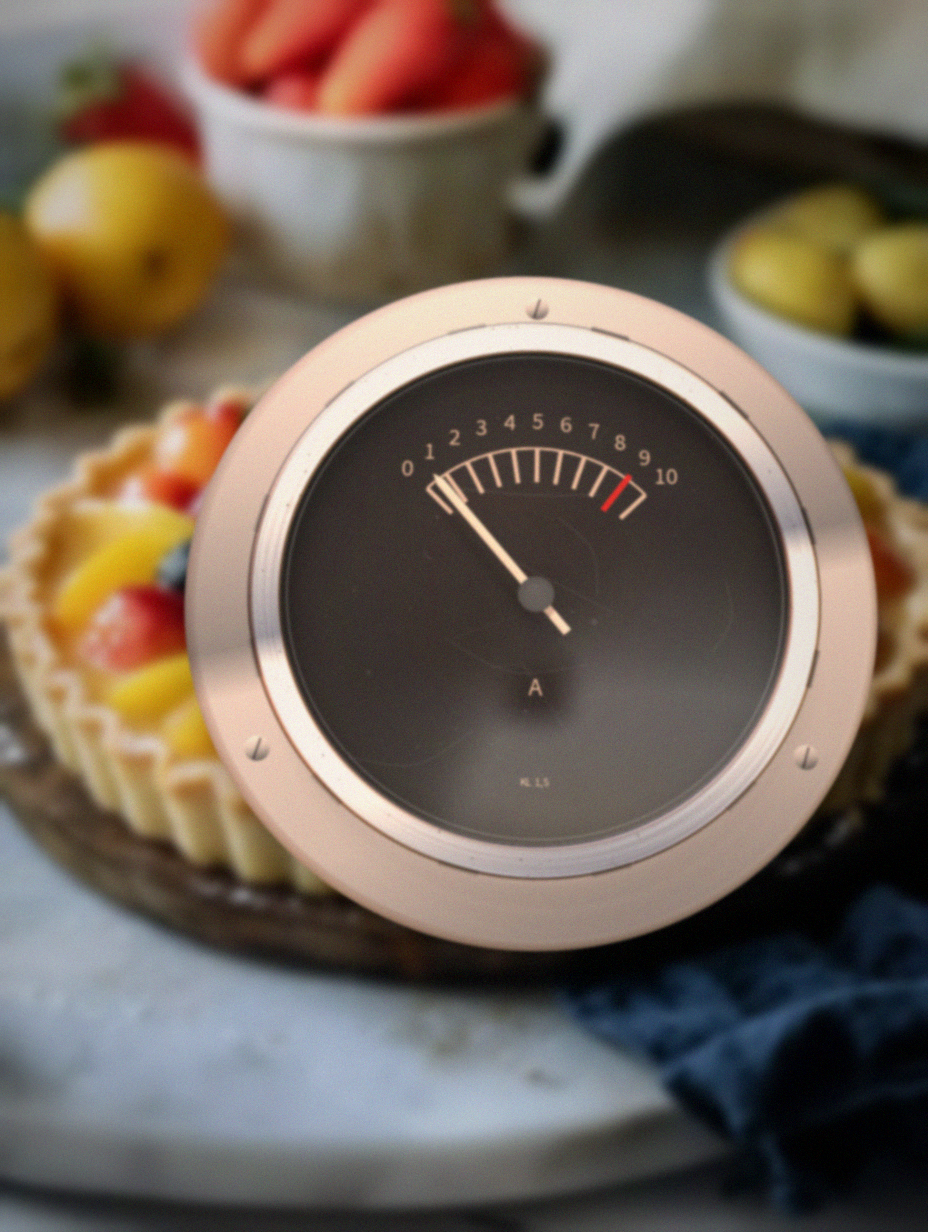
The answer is 0.5 A
